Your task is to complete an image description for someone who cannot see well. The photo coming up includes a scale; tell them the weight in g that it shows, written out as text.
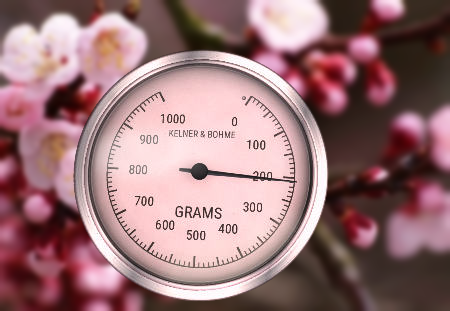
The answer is 210 g
